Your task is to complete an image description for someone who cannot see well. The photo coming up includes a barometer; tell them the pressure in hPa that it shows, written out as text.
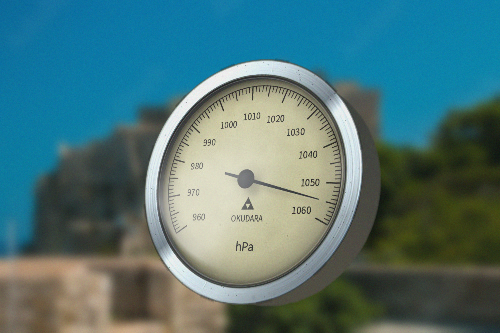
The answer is 1055 hPa
